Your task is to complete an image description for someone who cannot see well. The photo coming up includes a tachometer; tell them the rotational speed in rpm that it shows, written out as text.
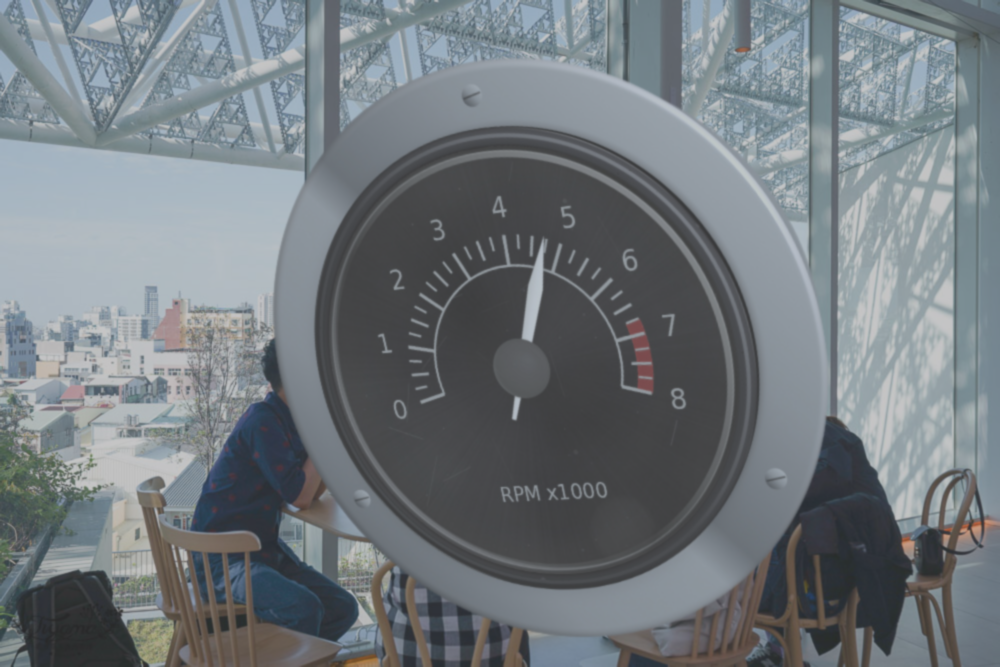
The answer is 4750 rpm
